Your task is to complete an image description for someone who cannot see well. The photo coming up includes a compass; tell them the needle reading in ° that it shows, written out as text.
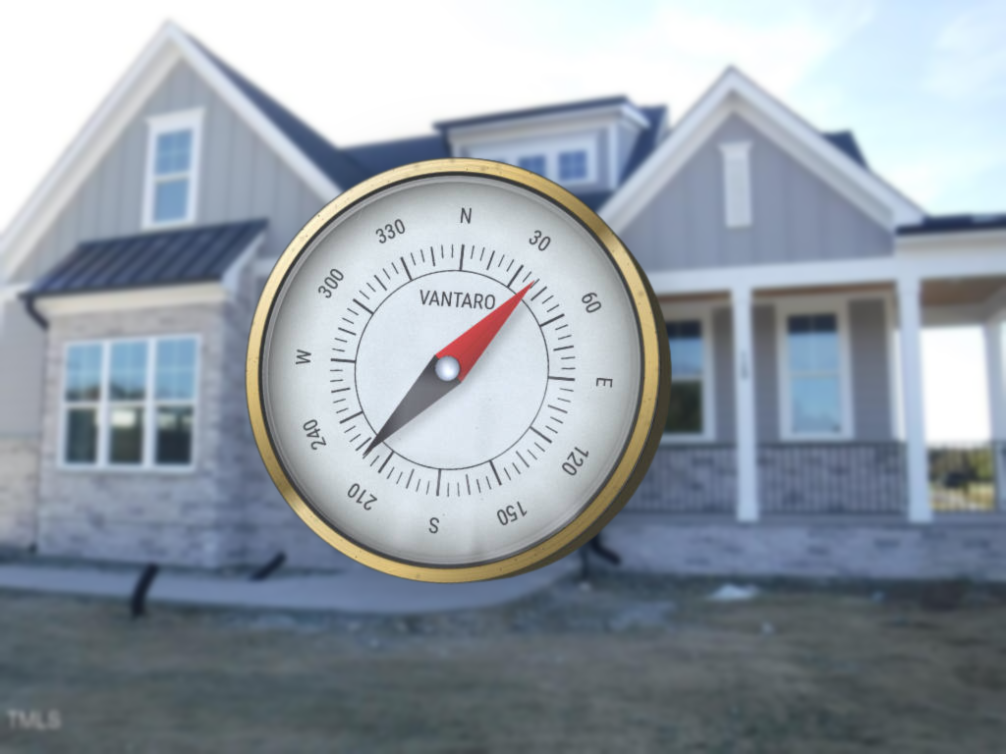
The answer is 40 °
